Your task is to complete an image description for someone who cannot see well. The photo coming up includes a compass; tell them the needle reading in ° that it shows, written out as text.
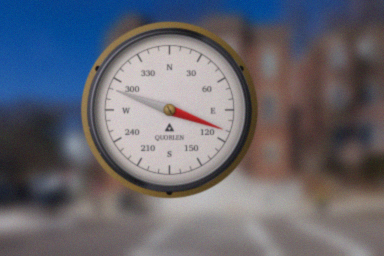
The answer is 110 °
